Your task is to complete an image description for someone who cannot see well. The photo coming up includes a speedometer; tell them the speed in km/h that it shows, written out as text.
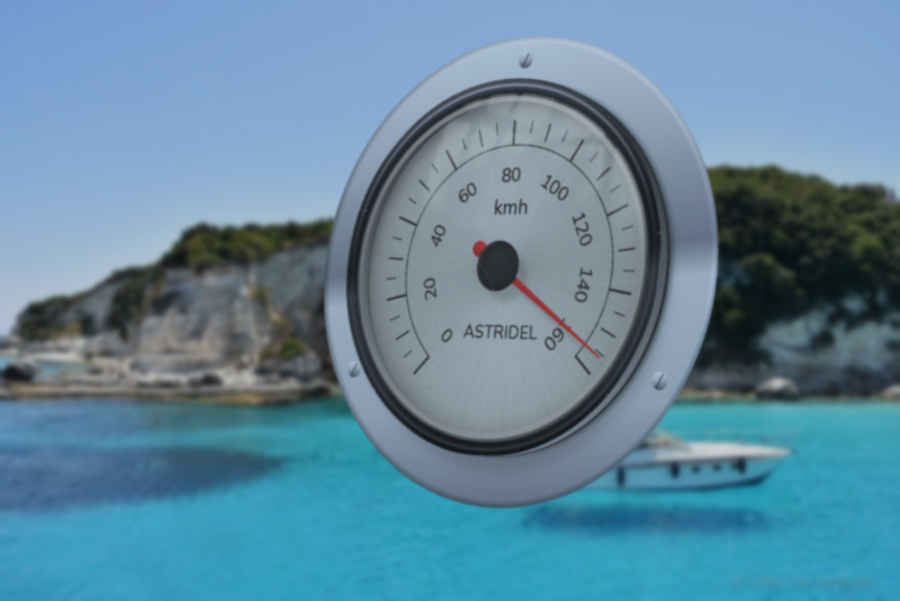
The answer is 155 km/h
